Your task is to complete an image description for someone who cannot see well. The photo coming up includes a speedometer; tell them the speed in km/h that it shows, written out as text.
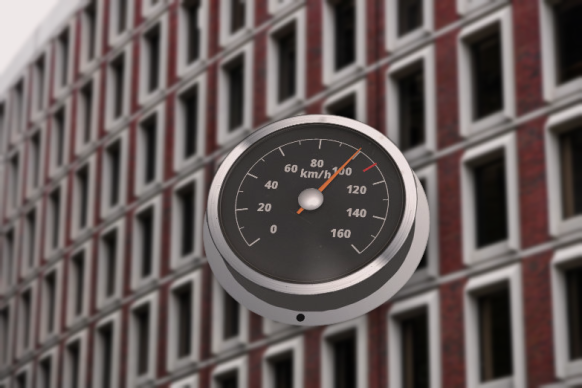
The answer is 100 km/h
